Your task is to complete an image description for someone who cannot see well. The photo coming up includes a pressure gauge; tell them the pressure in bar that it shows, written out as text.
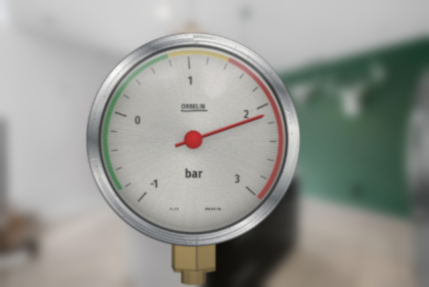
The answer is 2.1 bar
